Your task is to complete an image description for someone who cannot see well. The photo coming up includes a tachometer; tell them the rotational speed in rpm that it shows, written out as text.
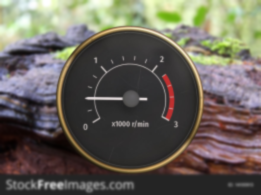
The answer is 400 rpm
